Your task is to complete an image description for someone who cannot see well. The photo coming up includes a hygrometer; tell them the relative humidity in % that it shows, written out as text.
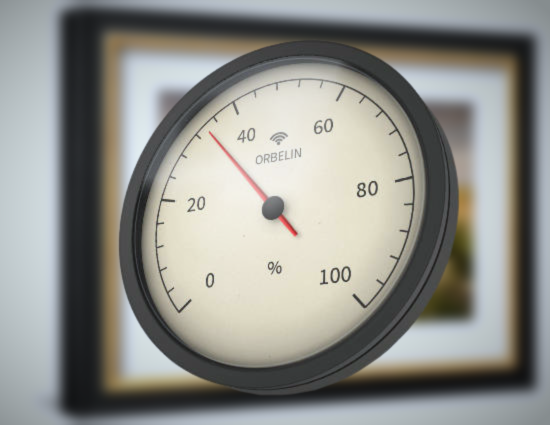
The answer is 34 %
